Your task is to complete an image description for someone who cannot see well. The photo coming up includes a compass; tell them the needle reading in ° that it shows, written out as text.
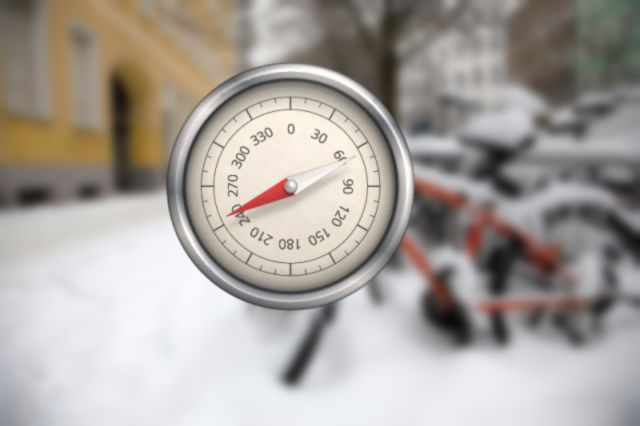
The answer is 245 °
